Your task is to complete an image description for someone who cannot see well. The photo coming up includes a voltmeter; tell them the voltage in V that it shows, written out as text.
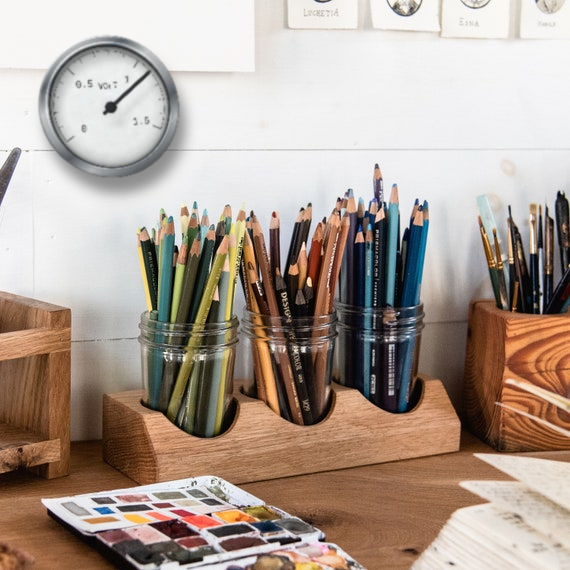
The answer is 1.1 V
